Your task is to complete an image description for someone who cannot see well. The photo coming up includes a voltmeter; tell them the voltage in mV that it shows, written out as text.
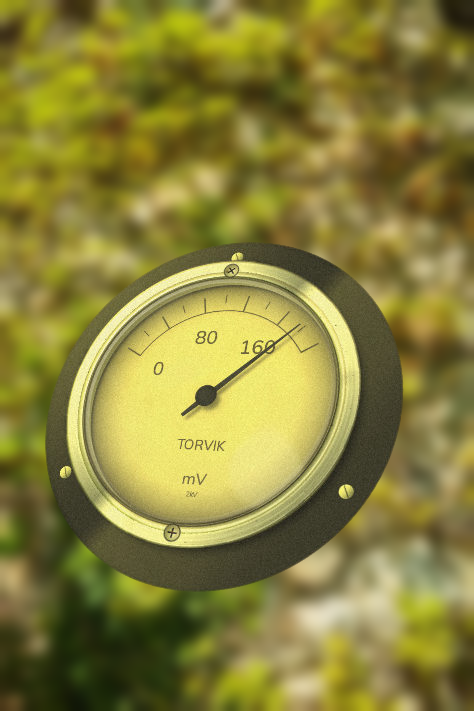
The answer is 180 mV
